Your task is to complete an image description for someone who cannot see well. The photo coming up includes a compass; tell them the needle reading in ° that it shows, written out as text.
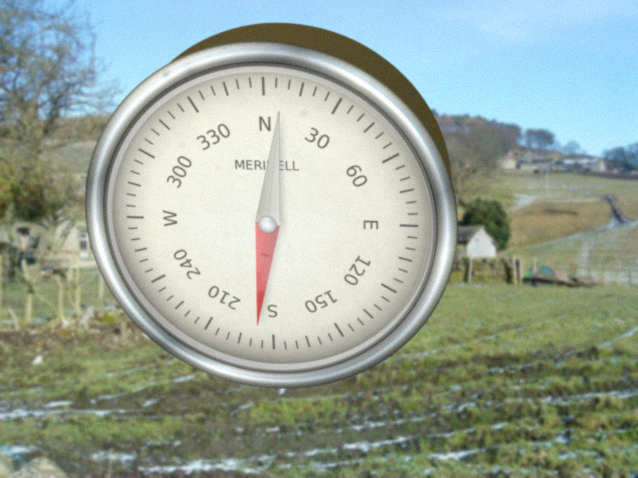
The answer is 187.5 °
